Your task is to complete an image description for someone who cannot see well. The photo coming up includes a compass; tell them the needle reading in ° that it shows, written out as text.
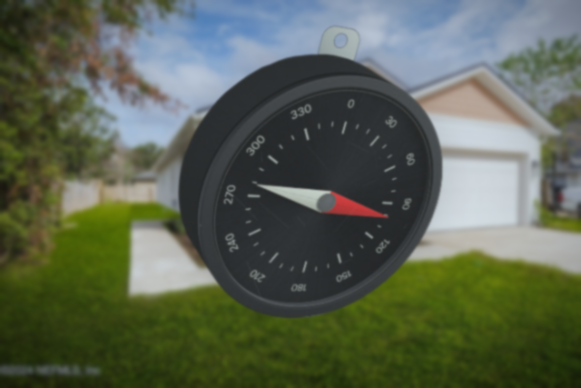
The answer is 100 °
